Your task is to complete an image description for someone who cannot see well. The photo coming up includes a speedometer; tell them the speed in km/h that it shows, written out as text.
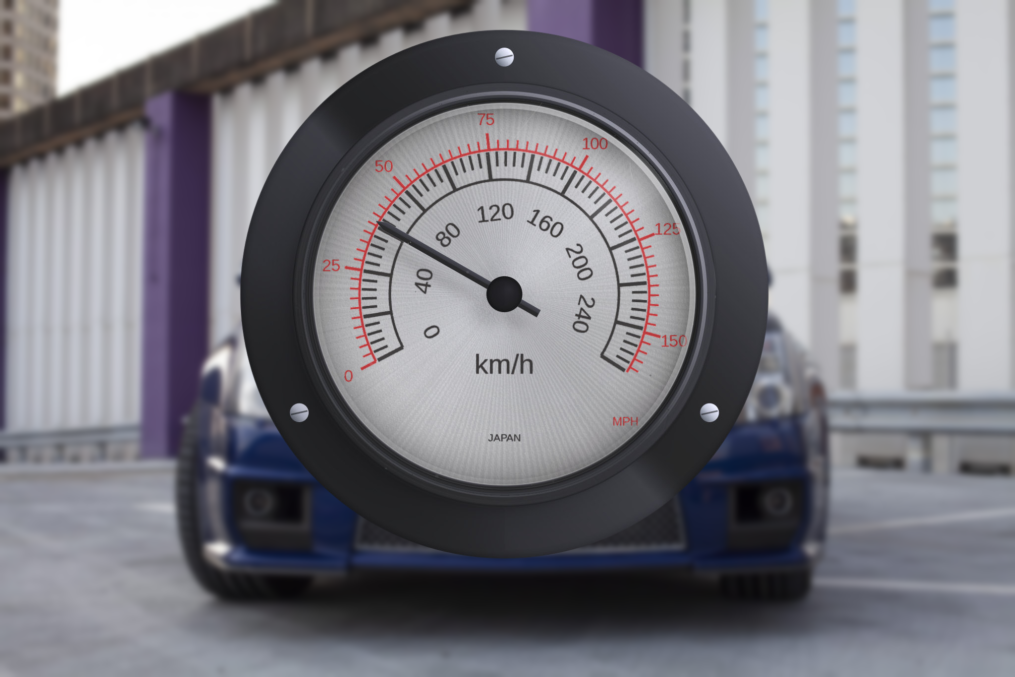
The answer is 62 km/h
